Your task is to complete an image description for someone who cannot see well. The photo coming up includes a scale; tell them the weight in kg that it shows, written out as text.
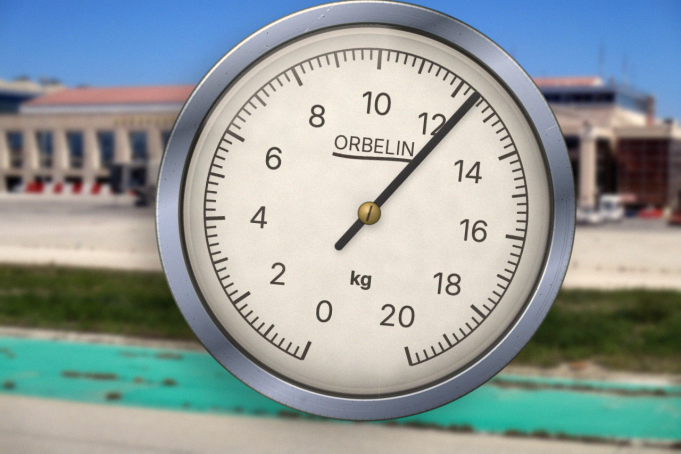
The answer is 12.4 kg
